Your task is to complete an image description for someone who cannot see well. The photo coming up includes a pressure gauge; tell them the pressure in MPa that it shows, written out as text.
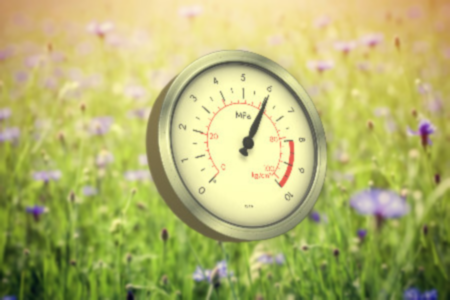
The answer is 6 MPa
